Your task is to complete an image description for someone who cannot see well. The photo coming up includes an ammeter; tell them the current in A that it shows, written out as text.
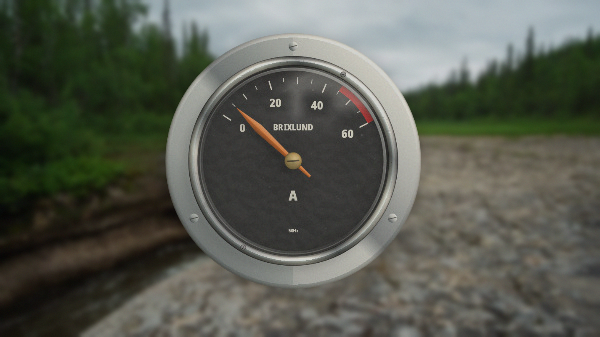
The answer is 5 A
